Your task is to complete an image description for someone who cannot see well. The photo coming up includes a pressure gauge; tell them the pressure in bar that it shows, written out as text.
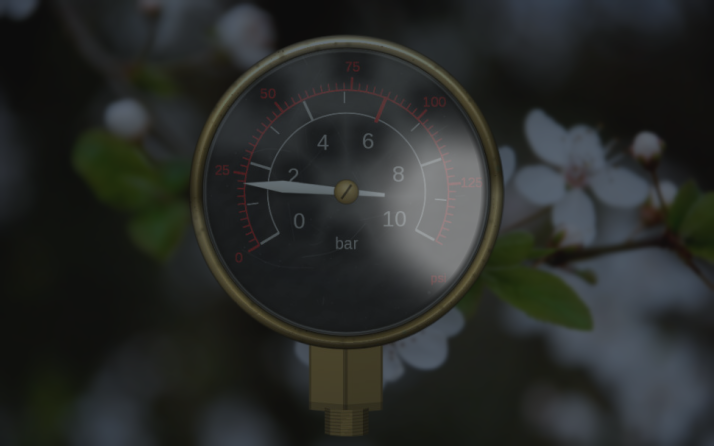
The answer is 1.5 bar
